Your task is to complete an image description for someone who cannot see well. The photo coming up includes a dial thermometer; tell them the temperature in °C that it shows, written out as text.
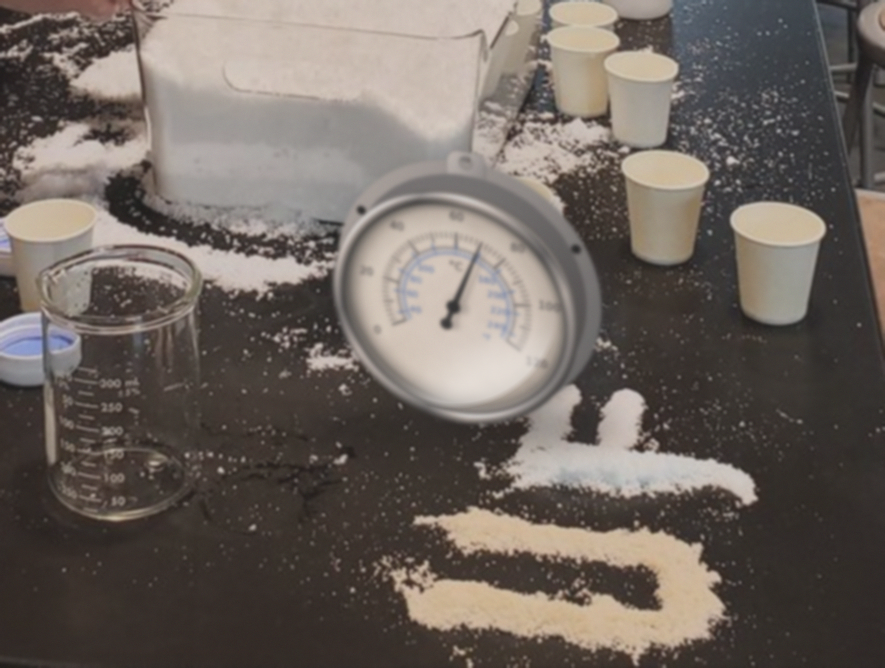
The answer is 70 °C
